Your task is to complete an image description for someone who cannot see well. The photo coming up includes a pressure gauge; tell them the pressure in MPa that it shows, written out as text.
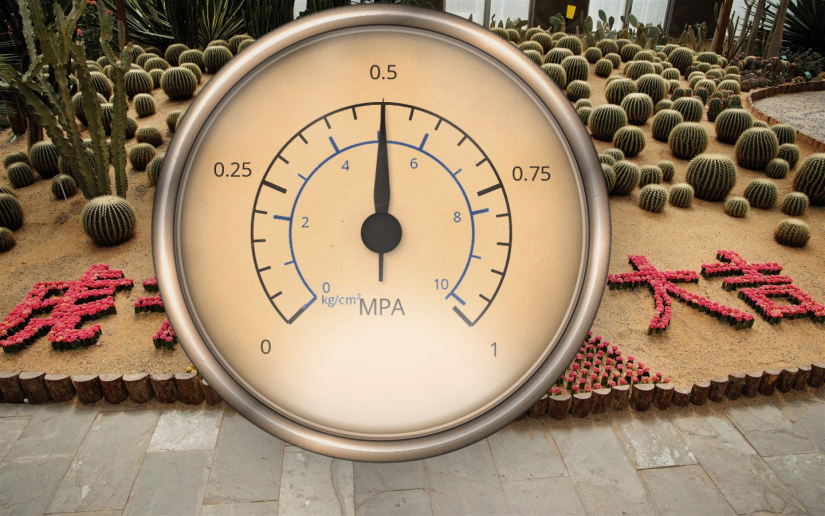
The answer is 0.5 MPa
